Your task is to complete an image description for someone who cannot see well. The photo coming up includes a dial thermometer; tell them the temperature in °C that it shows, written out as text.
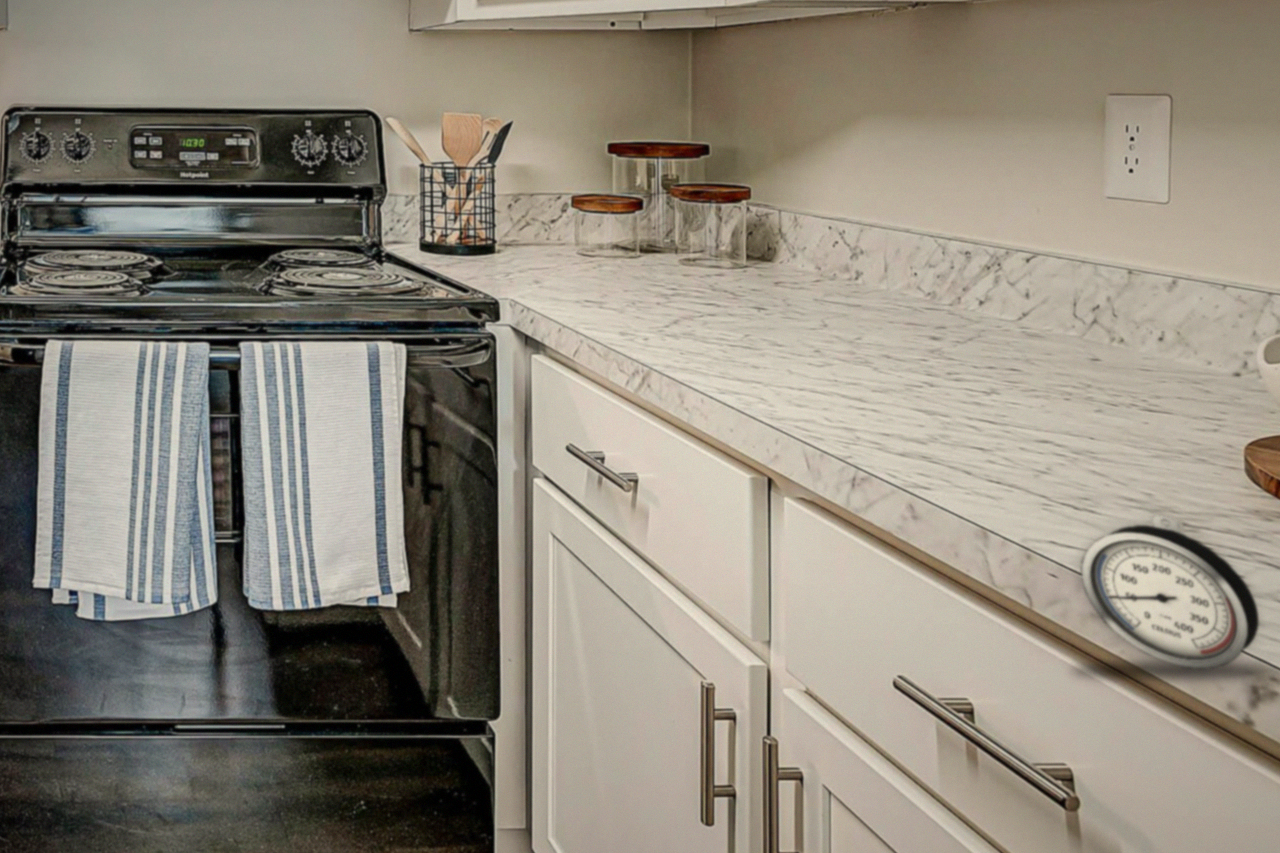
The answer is 50 °C
